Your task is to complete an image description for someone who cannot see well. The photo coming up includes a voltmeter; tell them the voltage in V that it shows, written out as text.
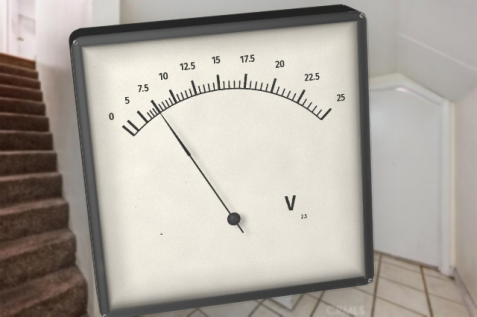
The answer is 7.5 V
